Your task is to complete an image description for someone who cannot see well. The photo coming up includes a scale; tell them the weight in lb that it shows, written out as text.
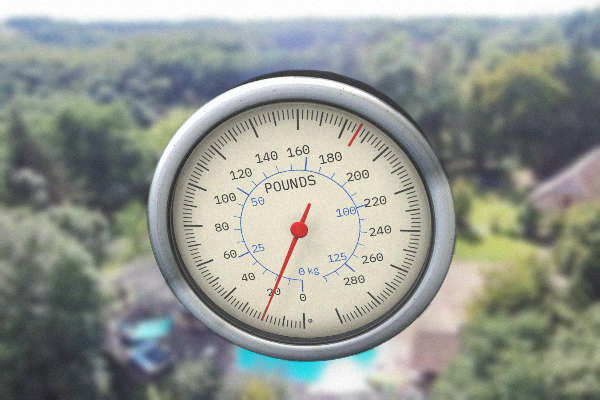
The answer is 20 lb
